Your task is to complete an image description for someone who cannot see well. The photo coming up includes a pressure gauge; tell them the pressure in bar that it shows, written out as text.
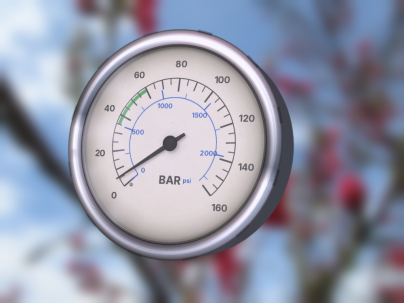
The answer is 5 bar
